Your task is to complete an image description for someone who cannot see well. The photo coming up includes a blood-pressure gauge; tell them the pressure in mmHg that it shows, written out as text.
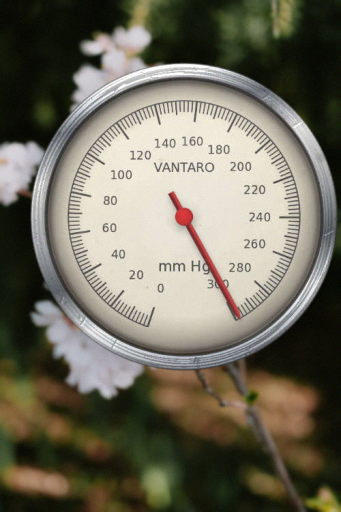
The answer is 298 mmHg
